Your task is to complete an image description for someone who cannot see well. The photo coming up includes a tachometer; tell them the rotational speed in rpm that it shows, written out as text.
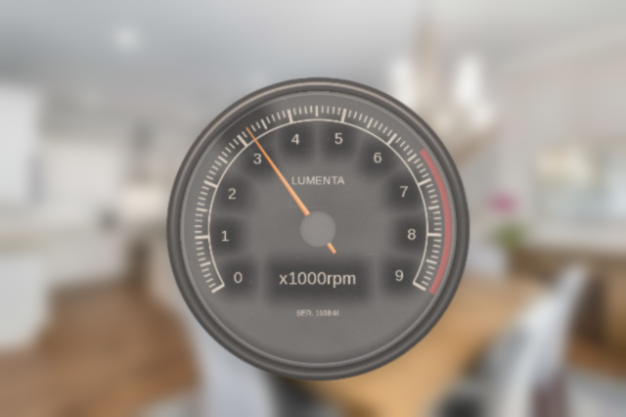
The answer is 3200 rpm
